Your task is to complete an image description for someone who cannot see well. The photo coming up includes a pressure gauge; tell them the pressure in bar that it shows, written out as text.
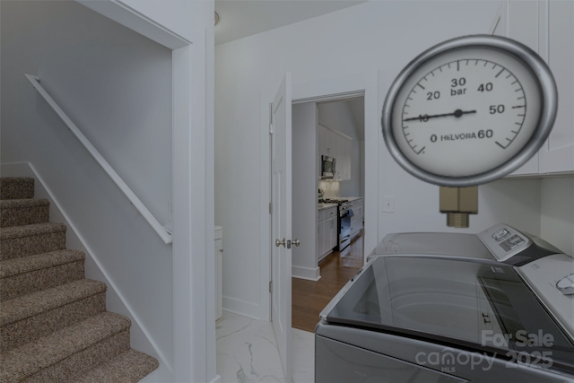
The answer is 10 bar
